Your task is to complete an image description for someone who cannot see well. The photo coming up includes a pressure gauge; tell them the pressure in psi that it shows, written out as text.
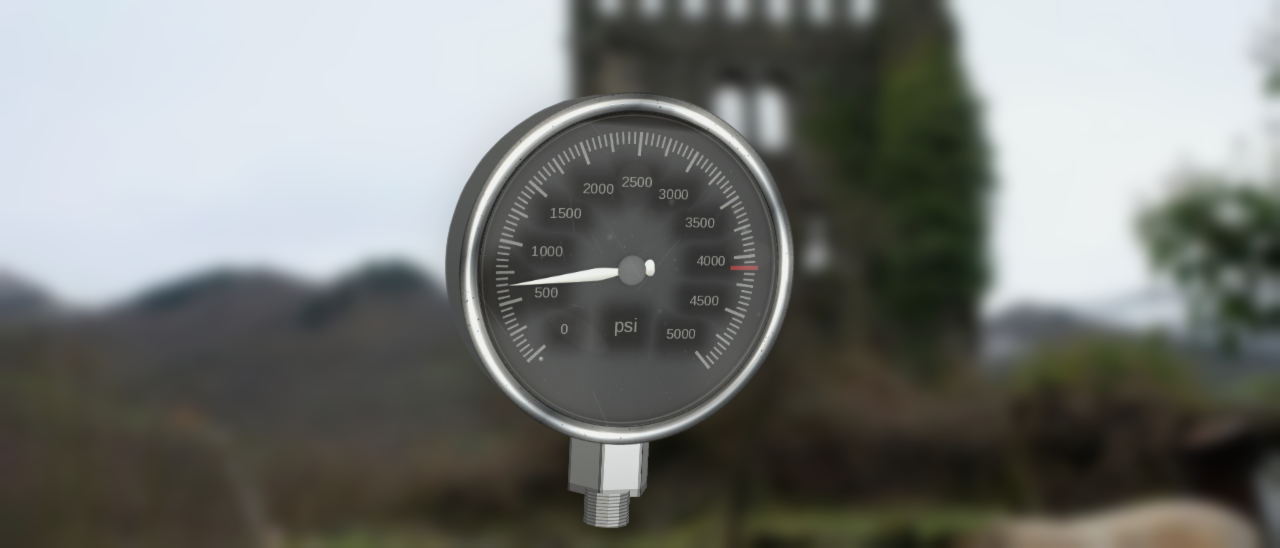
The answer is 650 psi
